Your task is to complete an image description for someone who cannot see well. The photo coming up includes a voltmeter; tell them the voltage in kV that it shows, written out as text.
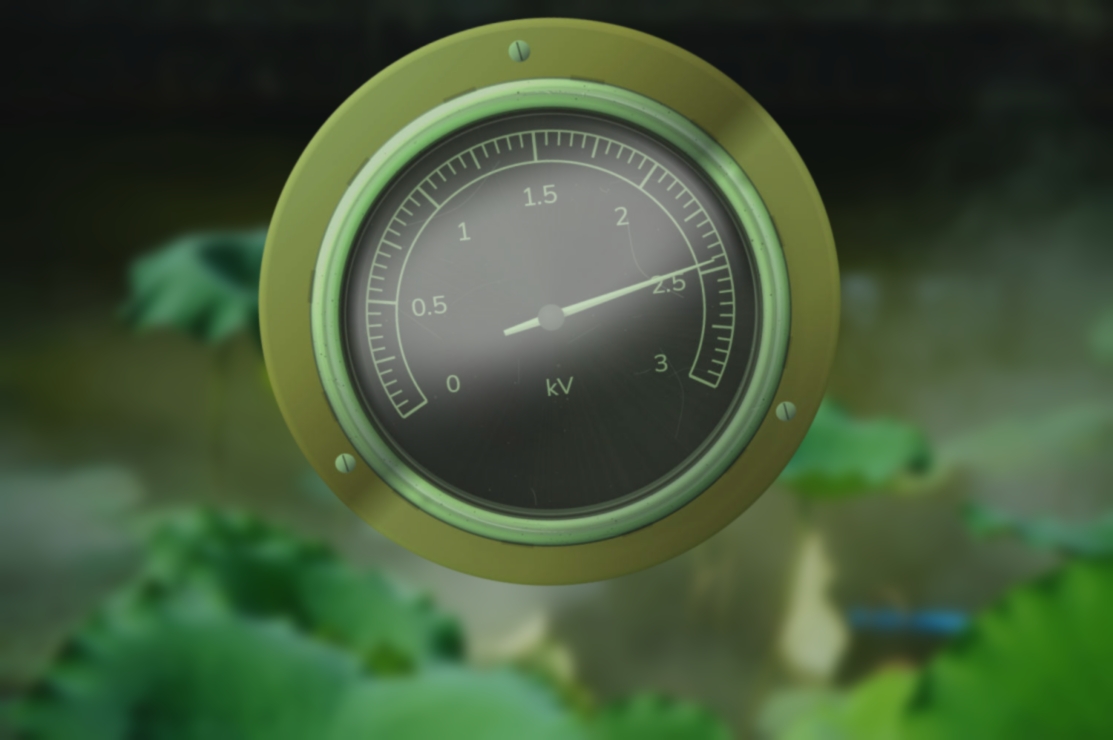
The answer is 2.45 kV
